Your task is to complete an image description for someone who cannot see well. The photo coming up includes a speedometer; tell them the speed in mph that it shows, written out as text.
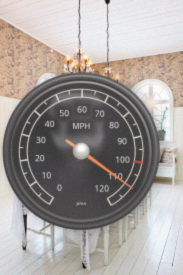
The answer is 110 mph
